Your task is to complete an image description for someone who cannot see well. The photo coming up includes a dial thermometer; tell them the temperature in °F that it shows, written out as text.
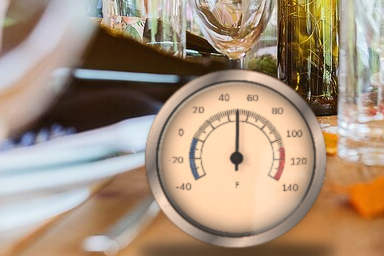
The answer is 50 °F
